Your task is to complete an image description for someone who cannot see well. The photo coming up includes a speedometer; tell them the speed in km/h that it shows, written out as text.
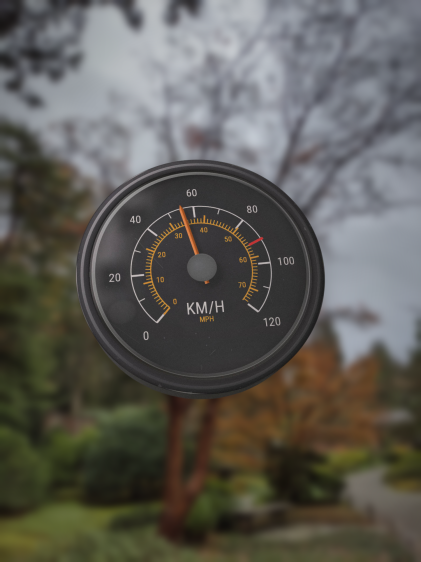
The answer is 55 km/h
